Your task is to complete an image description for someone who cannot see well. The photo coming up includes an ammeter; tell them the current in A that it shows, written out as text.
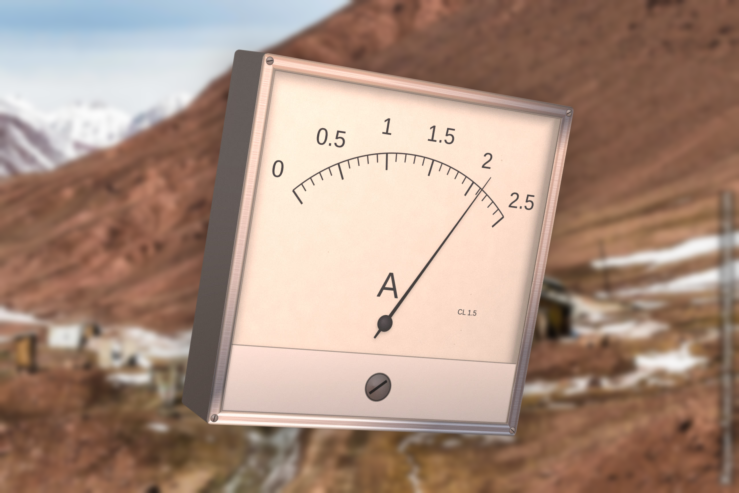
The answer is 2.1 A
